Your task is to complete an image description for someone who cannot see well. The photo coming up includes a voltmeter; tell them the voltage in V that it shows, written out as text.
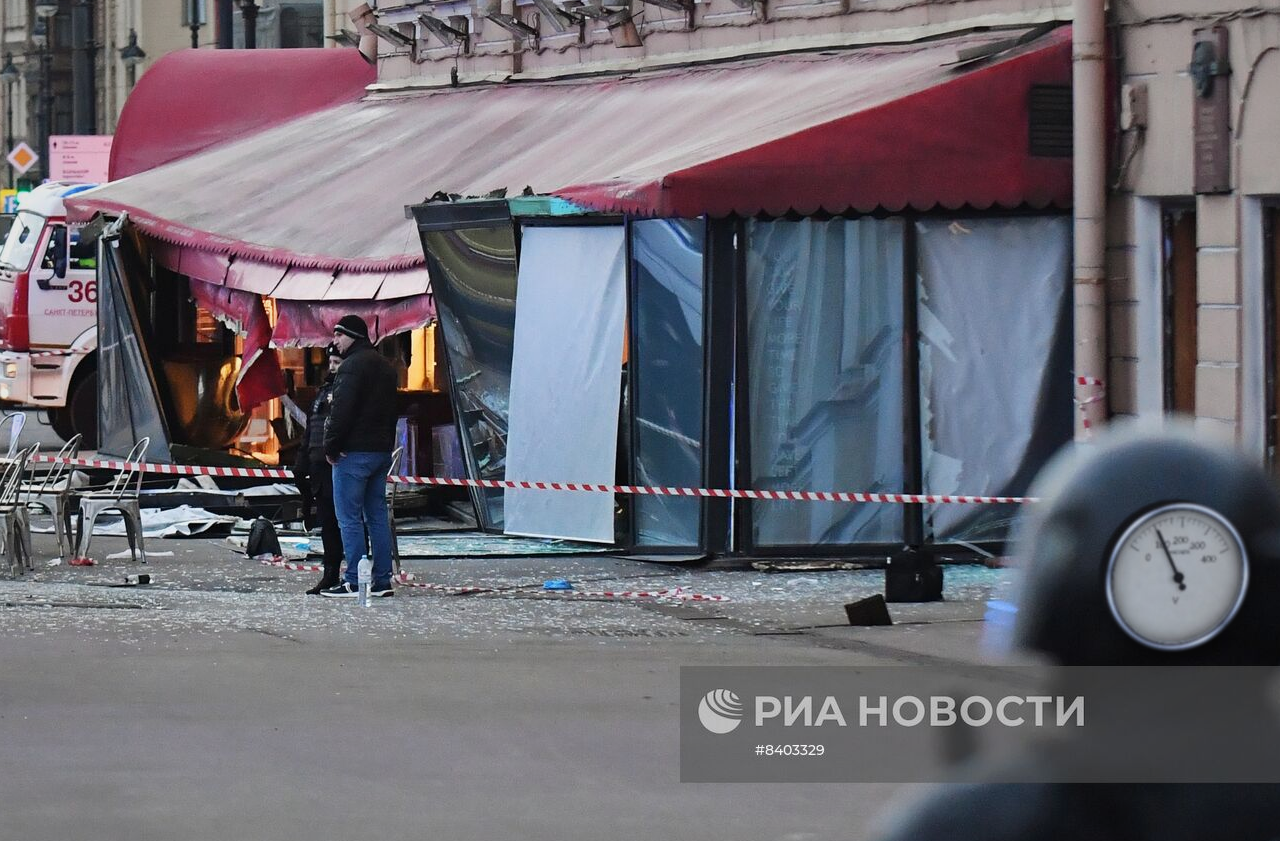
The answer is 100 V
